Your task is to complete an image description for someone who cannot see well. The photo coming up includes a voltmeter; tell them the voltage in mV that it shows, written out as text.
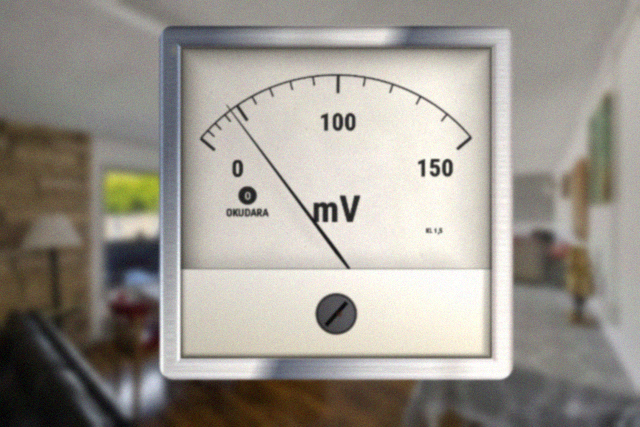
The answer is 45 mV
